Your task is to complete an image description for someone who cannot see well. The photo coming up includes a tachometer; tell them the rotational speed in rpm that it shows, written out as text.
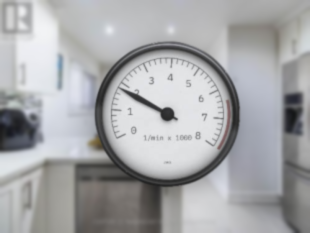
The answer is 1800 rpm
